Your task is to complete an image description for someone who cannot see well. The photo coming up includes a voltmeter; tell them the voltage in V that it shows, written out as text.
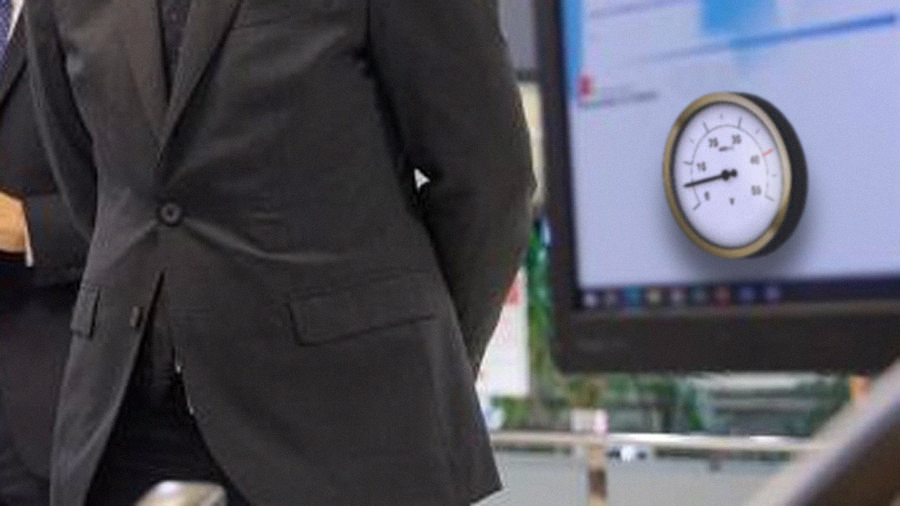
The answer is 5 V
